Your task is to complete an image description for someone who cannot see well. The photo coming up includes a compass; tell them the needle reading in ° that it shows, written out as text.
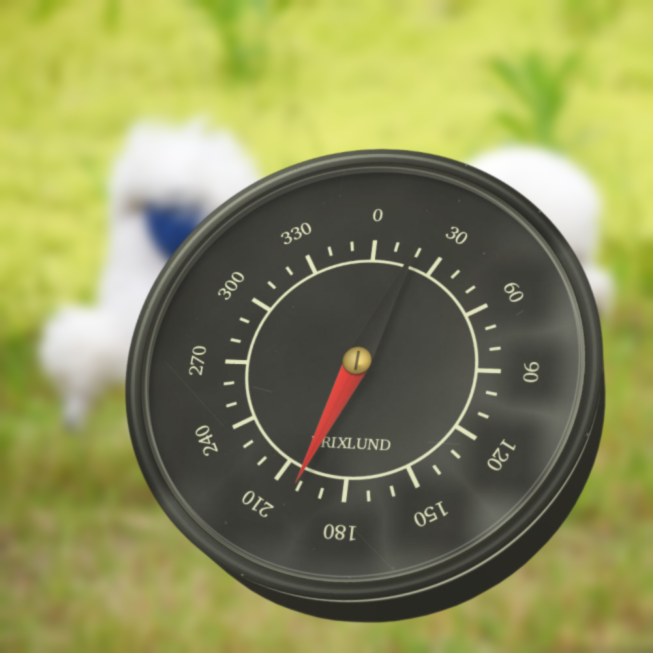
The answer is 200 °
